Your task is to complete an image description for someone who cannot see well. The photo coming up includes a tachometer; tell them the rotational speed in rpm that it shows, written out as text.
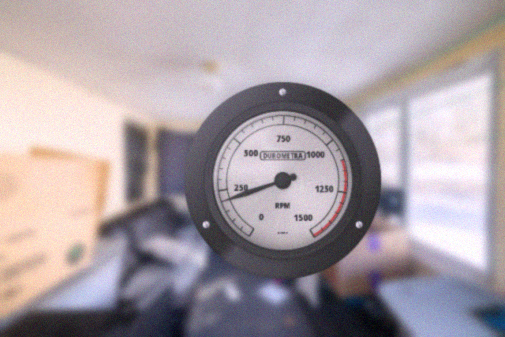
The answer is 200 rpm
